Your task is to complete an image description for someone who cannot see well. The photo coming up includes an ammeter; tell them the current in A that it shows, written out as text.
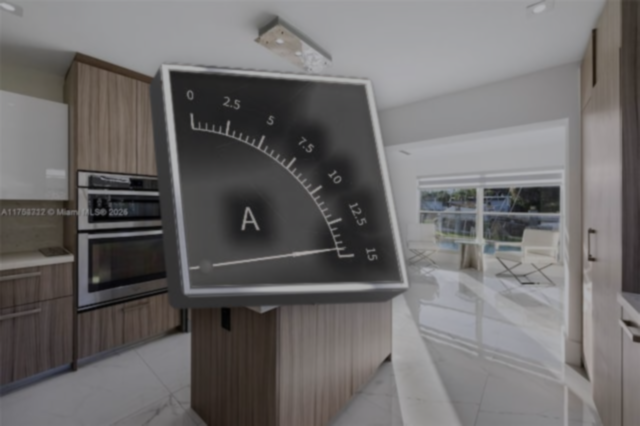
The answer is 14.5 A
